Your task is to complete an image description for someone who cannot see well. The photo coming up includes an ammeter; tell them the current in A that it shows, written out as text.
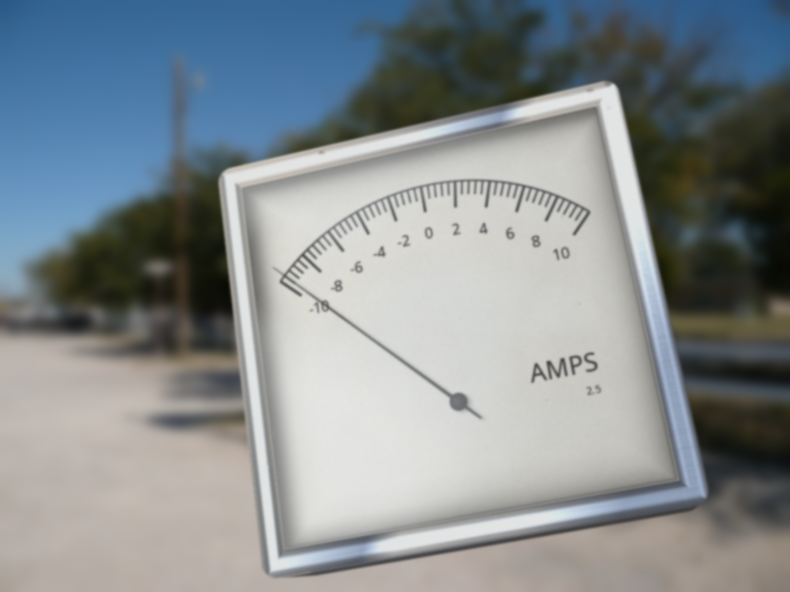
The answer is -9.6 A
